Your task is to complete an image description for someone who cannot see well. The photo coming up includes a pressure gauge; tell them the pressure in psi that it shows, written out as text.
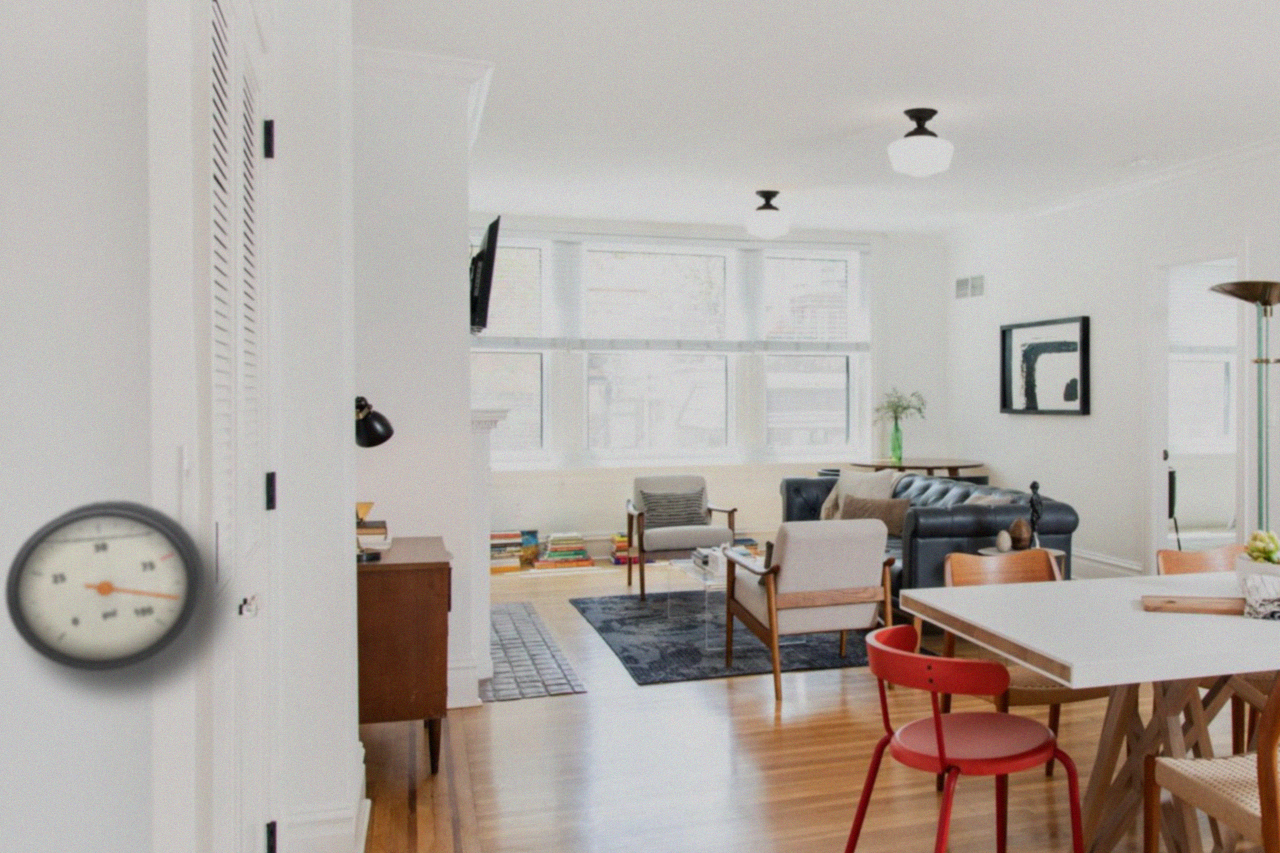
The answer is 90 psi
